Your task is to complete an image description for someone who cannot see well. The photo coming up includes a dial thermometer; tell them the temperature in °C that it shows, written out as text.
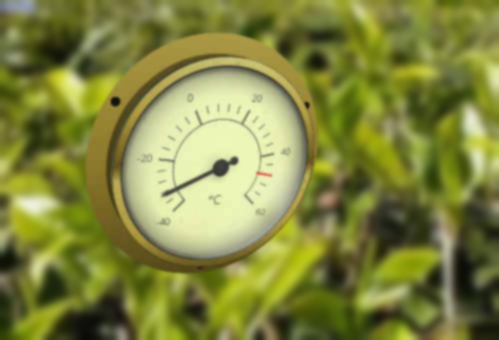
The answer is -32 °C
